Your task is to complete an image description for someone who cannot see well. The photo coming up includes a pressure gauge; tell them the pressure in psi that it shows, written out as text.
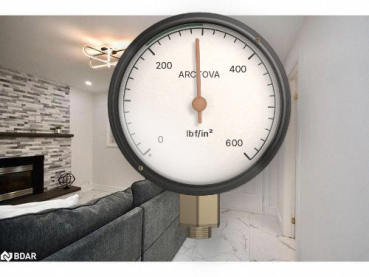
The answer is 290 psi
